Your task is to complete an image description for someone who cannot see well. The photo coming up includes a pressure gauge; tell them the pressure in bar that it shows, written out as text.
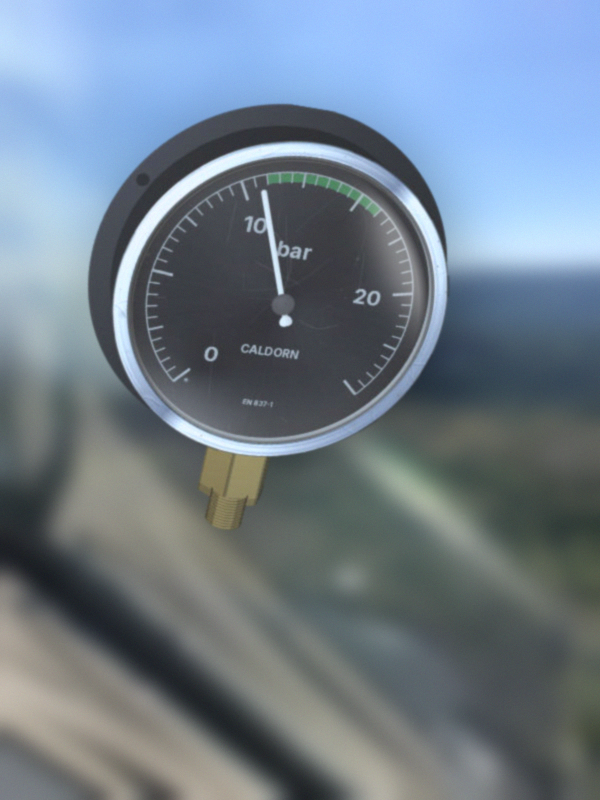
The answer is 10.75 bar
